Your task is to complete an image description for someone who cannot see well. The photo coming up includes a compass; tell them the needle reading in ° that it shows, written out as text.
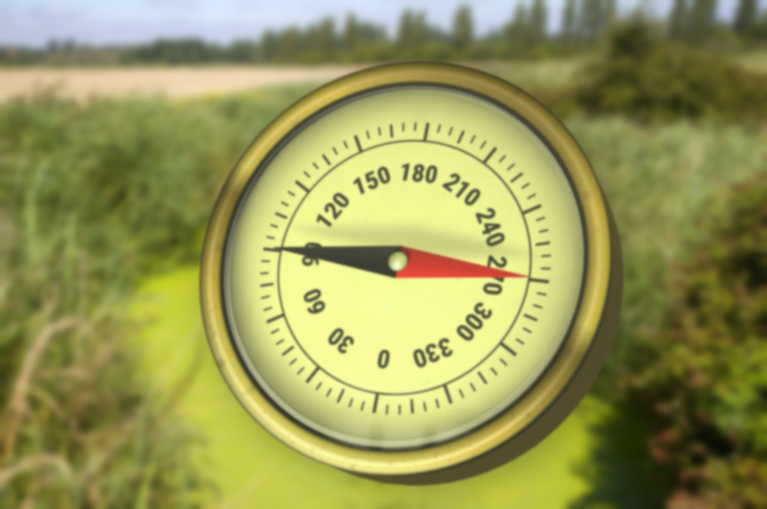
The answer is 270 °
